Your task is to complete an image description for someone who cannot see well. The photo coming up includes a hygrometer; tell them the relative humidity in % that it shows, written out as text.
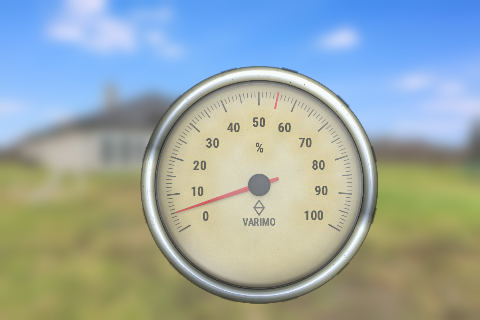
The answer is 5 %
